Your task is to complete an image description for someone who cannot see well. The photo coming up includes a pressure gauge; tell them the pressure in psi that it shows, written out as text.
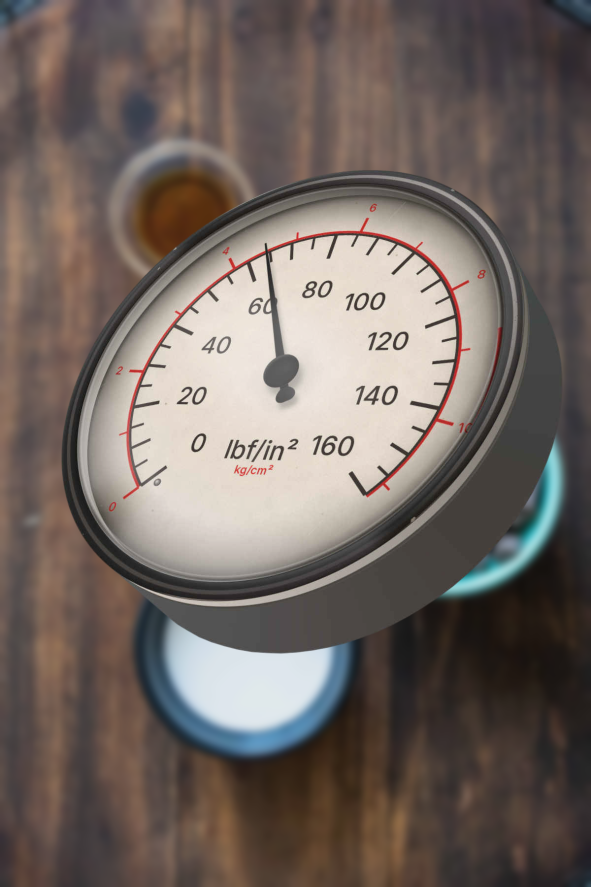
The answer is 65 psi
